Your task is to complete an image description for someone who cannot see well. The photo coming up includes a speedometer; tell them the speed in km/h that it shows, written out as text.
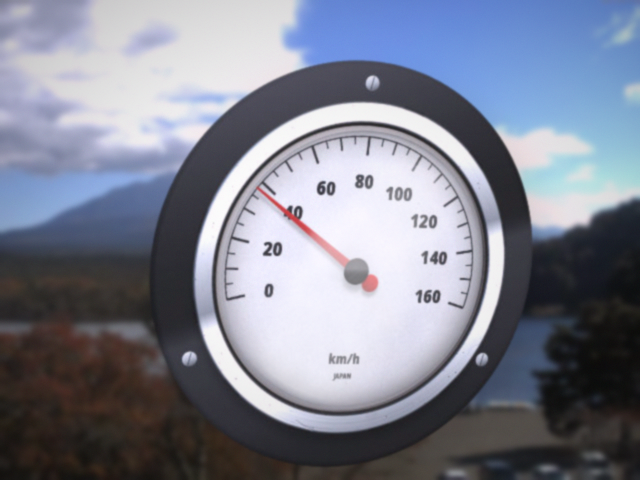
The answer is 37.5 km/h
